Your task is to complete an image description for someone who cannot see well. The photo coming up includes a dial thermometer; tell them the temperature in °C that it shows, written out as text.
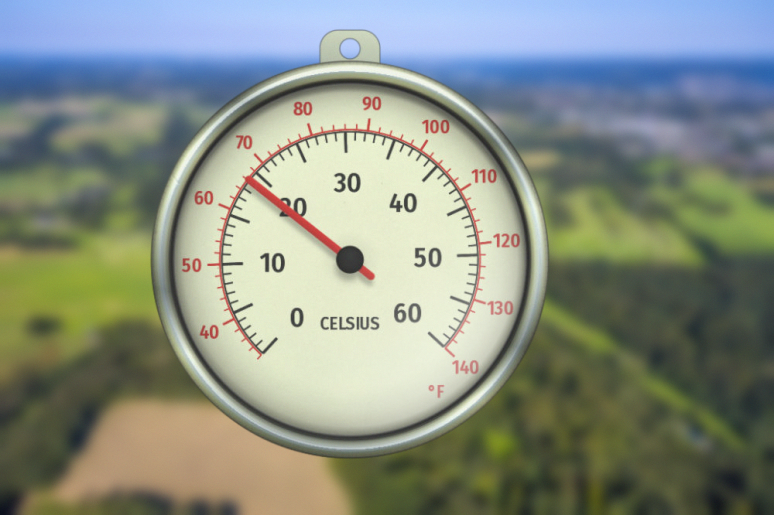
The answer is 19 °C
